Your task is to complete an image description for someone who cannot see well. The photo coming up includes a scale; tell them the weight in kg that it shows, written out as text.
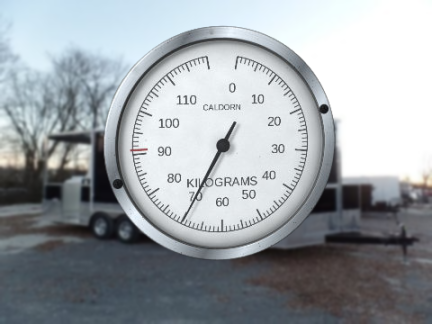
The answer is 70 kg
